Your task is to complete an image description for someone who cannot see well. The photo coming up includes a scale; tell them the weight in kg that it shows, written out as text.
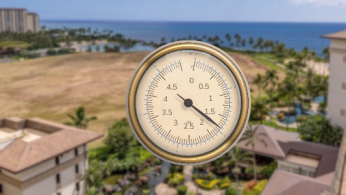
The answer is 1.75 kg
